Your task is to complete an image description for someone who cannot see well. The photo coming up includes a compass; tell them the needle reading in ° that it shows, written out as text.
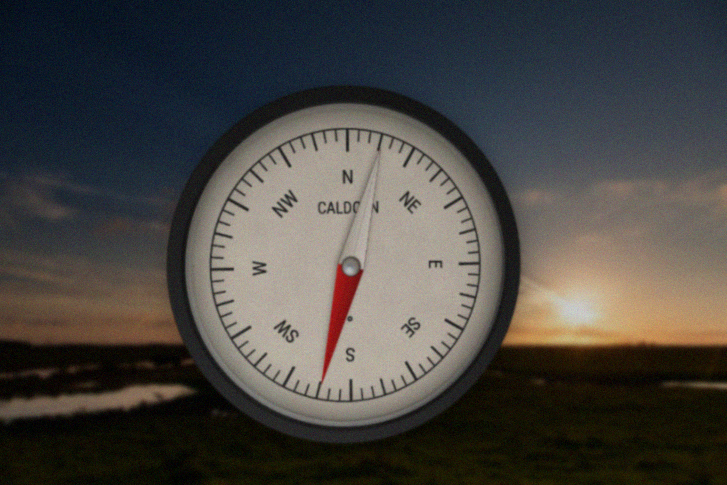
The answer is 195 °
